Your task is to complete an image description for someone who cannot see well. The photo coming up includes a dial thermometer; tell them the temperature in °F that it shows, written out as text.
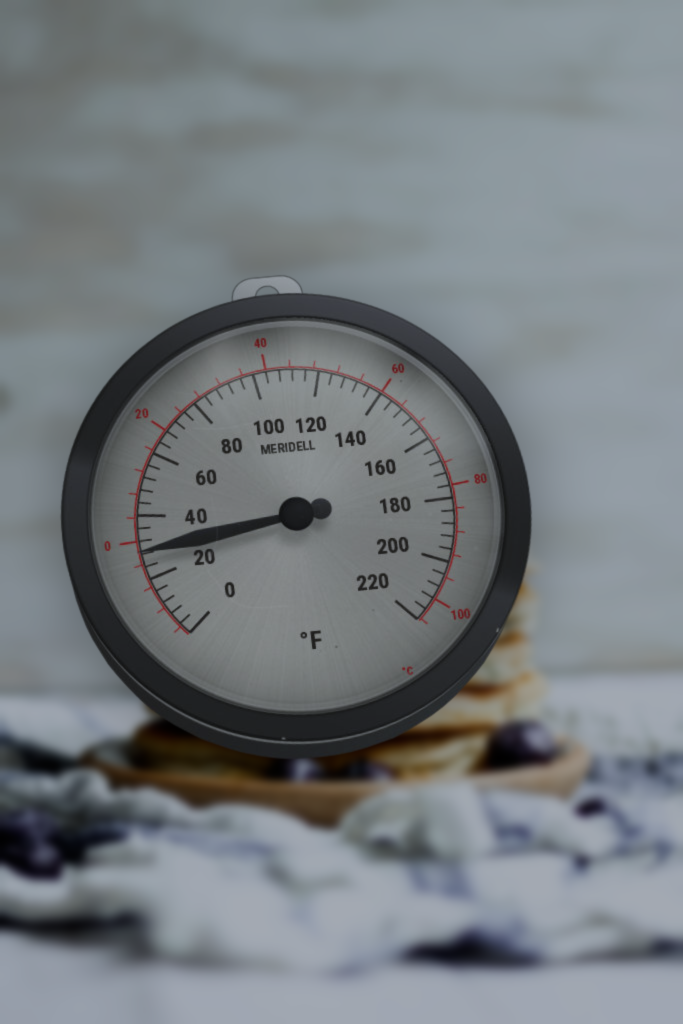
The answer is 28 °F
